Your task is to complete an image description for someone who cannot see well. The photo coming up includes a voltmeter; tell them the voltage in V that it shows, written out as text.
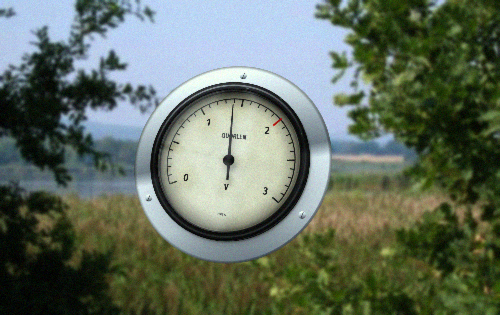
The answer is 1.4 V
